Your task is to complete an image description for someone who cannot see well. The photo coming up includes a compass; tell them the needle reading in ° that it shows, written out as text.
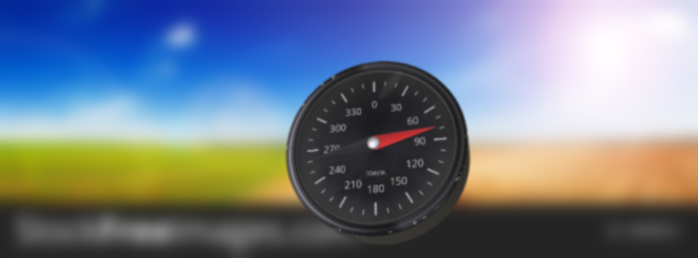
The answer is 80 °
